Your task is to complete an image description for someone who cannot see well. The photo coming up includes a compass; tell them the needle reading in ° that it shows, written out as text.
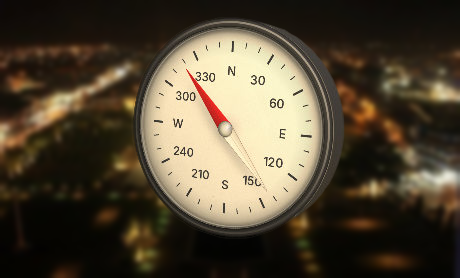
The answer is 320 °
